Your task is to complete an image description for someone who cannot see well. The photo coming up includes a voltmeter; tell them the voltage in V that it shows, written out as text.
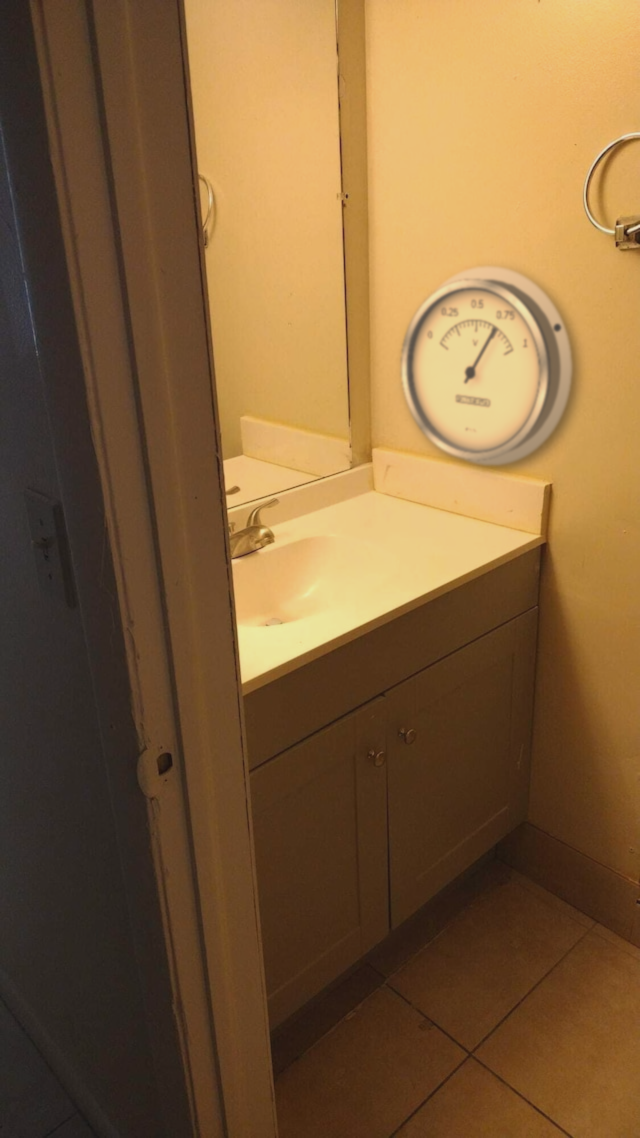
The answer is 0.75 V
